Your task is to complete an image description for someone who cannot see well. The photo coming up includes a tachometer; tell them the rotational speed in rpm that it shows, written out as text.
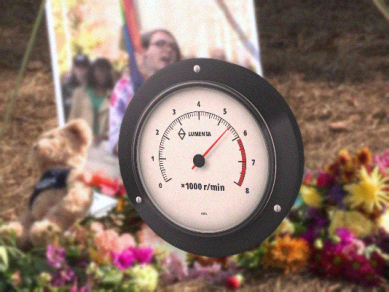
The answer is 5500 rpm
